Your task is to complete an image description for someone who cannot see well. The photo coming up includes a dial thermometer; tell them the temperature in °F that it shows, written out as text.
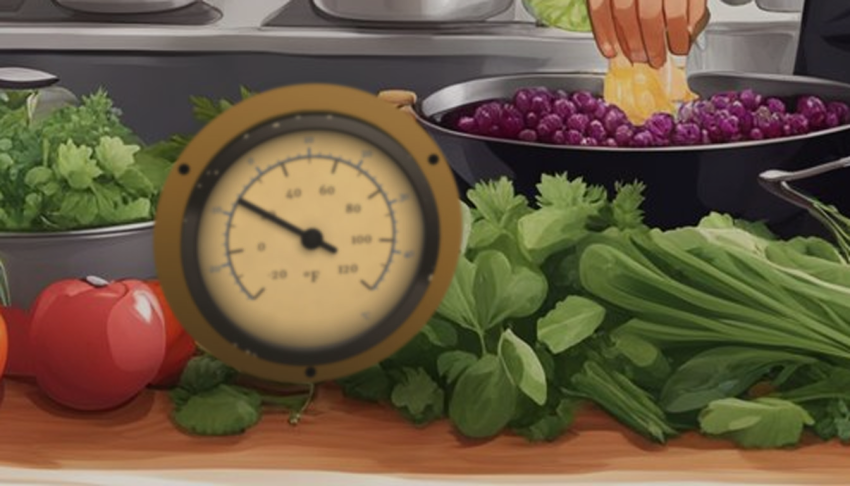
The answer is 20 °F
